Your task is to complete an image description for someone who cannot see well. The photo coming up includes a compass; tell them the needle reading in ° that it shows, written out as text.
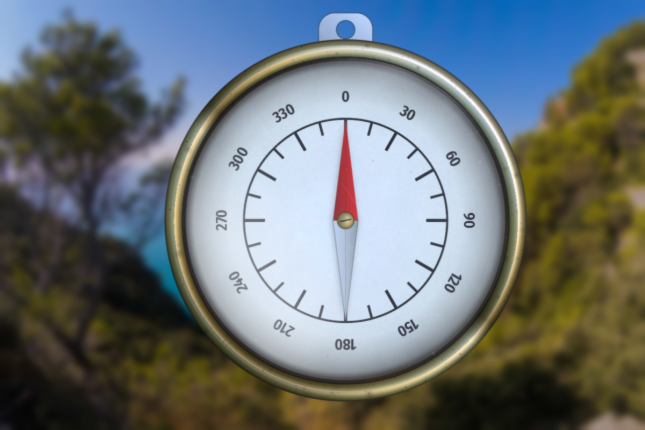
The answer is 0 °
